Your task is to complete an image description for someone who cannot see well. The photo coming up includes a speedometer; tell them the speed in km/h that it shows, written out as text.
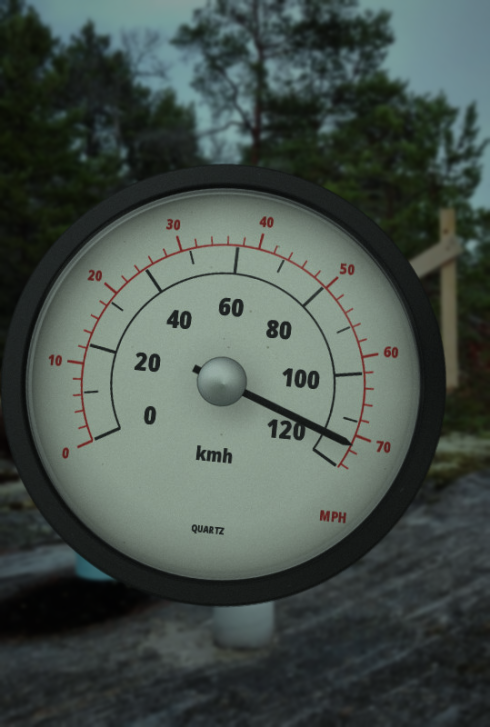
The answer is 115 km/h
